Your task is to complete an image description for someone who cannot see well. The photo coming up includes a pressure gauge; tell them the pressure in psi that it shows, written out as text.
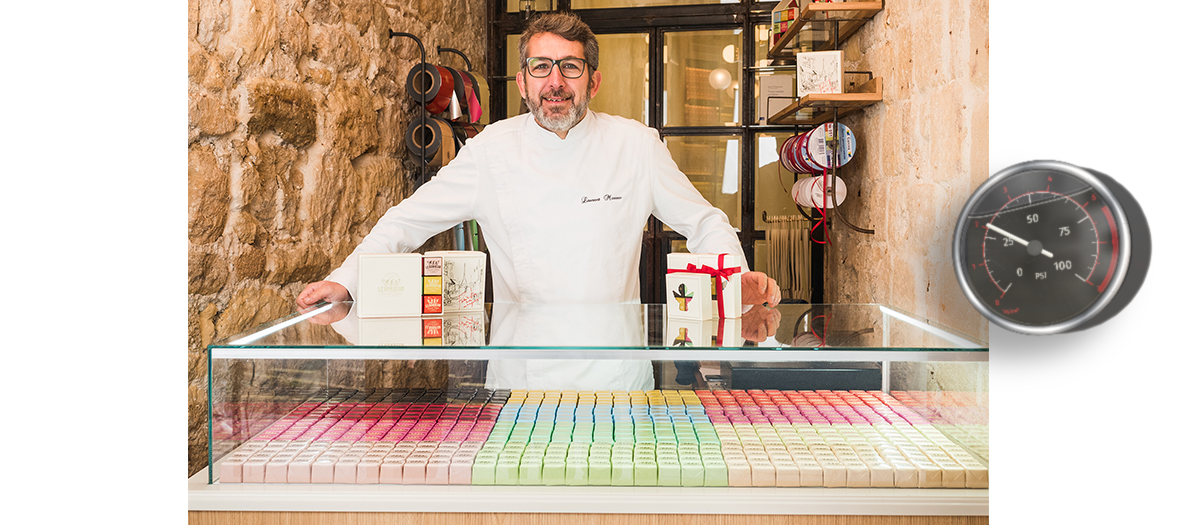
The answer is 30 psi
